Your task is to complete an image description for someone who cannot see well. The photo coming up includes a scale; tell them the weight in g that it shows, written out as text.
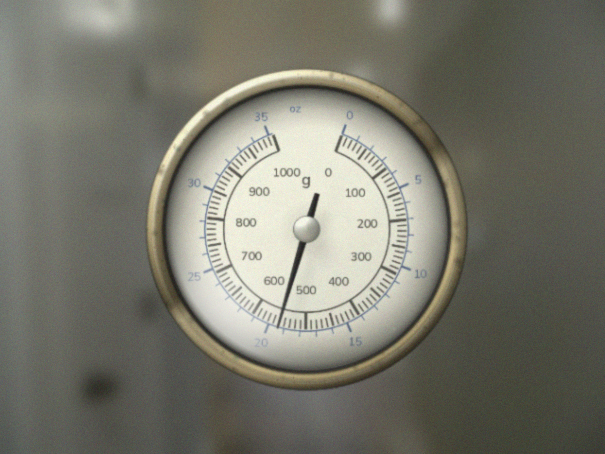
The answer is 550 g
